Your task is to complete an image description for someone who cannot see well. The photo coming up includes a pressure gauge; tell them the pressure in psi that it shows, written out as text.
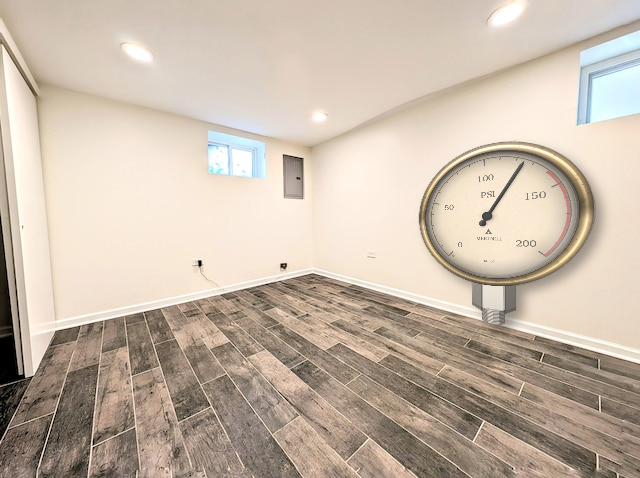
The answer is 125 psi
